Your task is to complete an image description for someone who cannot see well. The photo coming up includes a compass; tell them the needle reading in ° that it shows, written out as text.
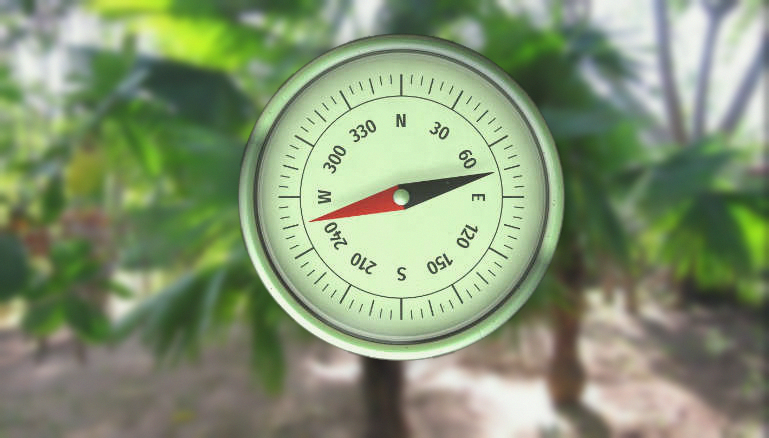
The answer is 255 °
